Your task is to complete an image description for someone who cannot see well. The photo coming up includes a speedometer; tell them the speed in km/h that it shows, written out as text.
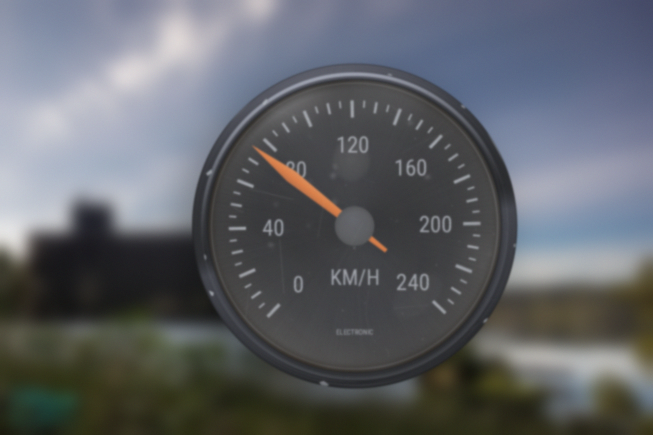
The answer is 75 km/h
